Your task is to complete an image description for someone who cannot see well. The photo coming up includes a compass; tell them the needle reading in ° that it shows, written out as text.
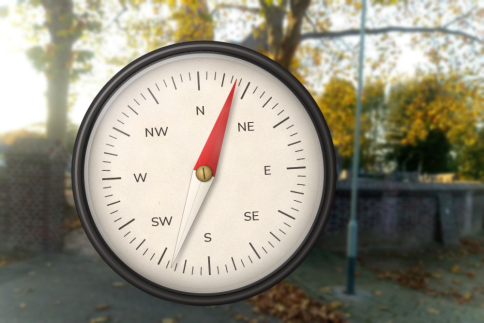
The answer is 22.5 °
